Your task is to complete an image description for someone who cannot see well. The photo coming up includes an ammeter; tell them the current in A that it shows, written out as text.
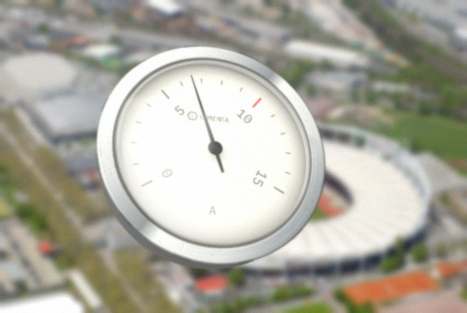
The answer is 6.5 A
